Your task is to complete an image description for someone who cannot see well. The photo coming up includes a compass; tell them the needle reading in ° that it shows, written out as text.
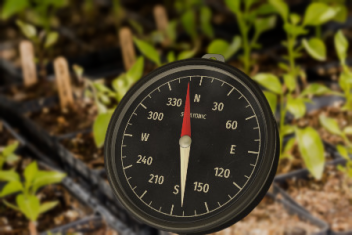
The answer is 350 °
